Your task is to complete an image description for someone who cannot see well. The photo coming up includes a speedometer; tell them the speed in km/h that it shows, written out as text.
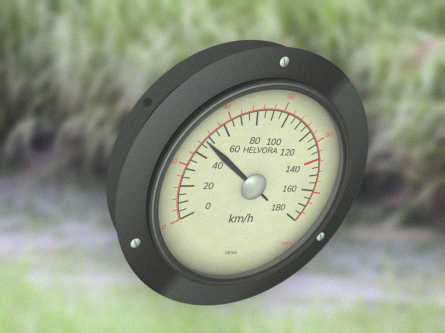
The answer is 47.5 km/h
